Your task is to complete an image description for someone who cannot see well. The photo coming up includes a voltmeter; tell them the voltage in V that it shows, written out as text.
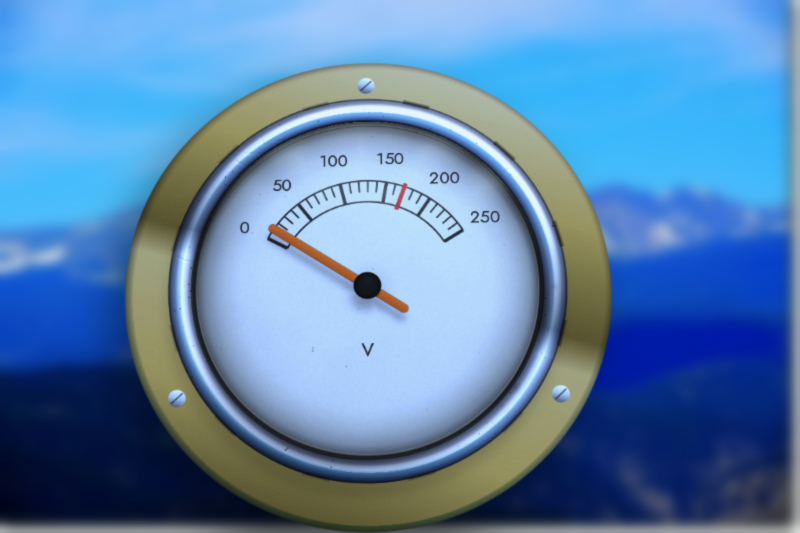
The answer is 10 V
